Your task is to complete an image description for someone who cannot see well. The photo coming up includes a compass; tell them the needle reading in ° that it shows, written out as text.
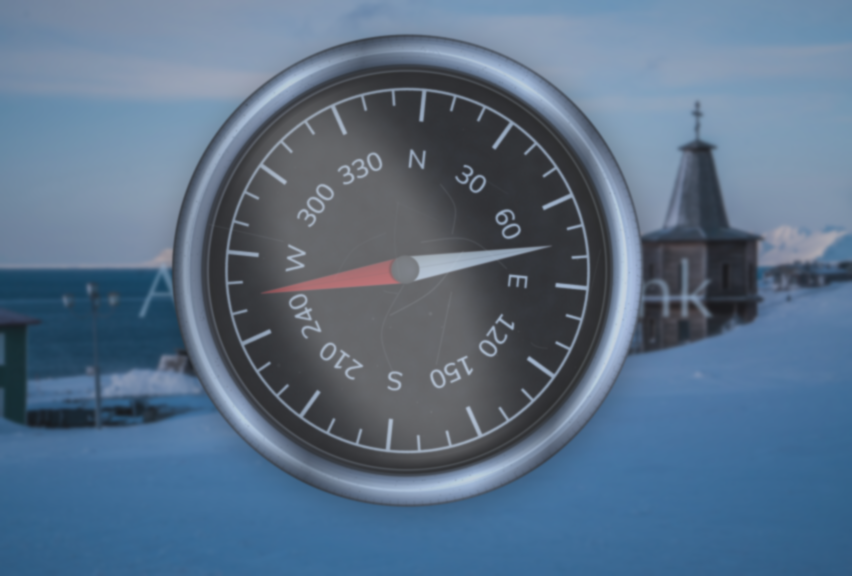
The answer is 255 °
